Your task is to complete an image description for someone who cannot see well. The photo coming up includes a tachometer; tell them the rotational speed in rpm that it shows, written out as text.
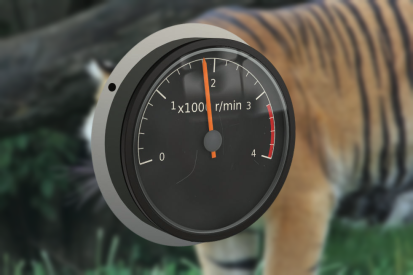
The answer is 1800 rpm
